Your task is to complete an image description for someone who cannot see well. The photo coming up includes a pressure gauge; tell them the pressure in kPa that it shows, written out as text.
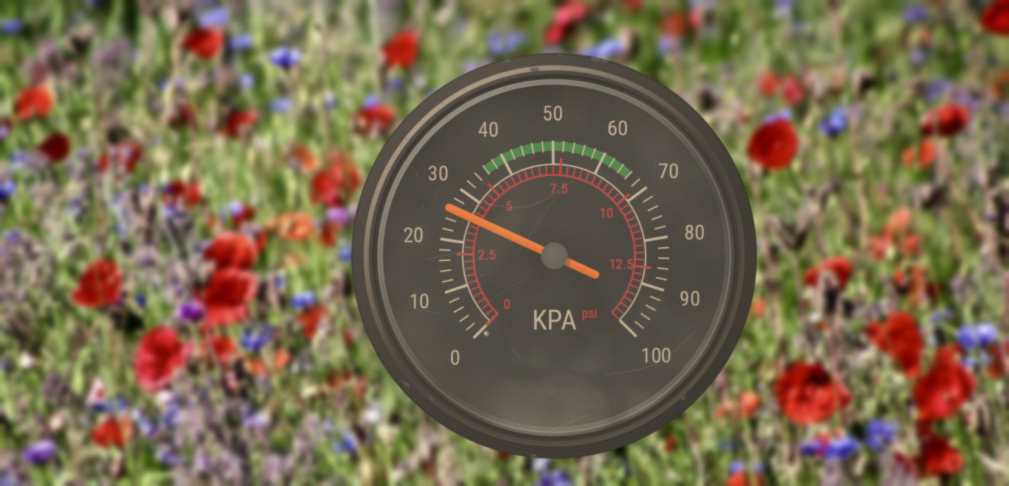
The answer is 26 kPa
